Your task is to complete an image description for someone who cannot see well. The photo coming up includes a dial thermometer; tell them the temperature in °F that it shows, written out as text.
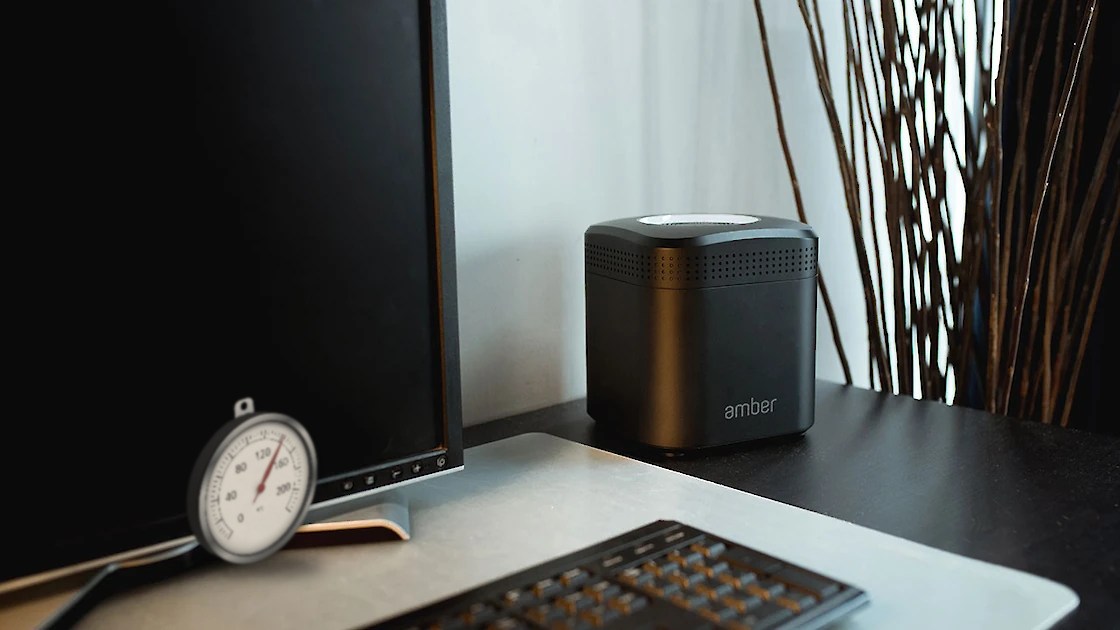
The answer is 140 °F
